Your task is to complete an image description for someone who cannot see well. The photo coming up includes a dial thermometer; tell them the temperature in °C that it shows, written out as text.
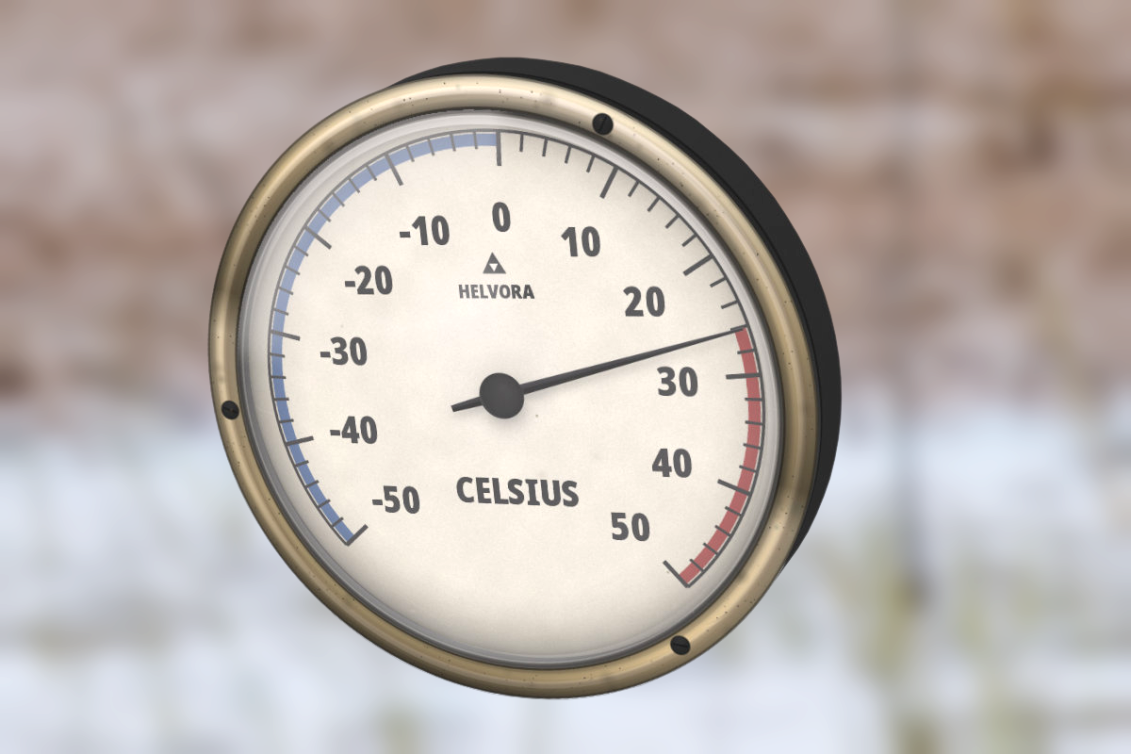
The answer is 26 °C
